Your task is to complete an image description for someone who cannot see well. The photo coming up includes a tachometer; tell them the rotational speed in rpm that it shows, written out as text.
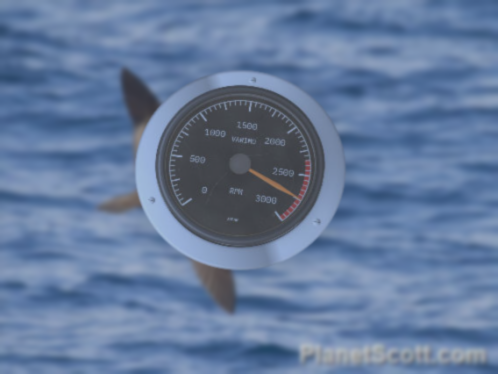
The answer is 2750 rpm
